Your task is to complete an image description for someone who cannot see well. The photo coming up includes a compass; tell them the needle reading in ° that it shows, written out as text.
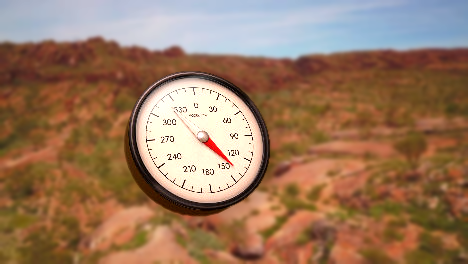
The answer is 140 °
